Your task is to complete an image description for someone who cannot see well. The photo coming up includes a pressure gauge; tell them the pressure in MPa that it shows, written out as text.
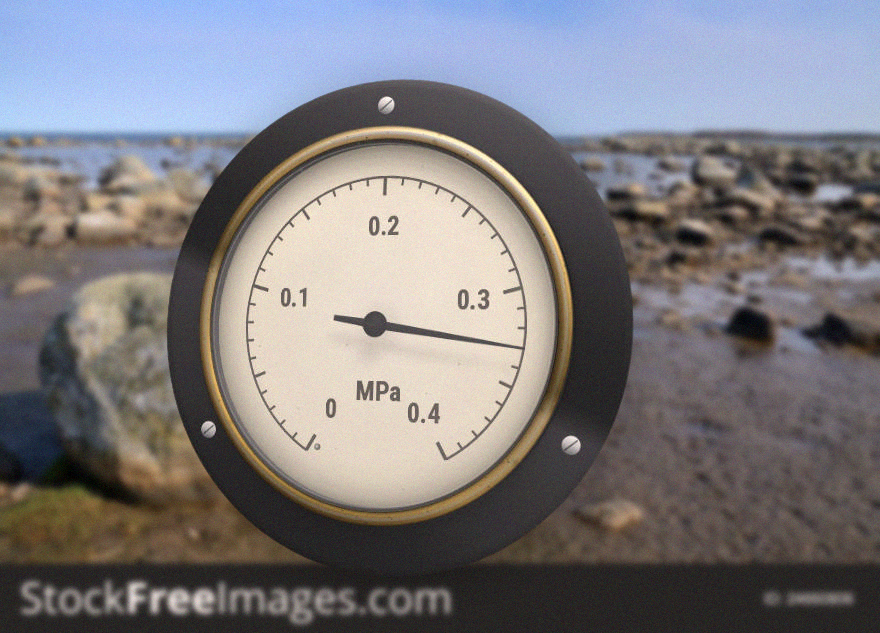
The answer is 0.33 MPa
